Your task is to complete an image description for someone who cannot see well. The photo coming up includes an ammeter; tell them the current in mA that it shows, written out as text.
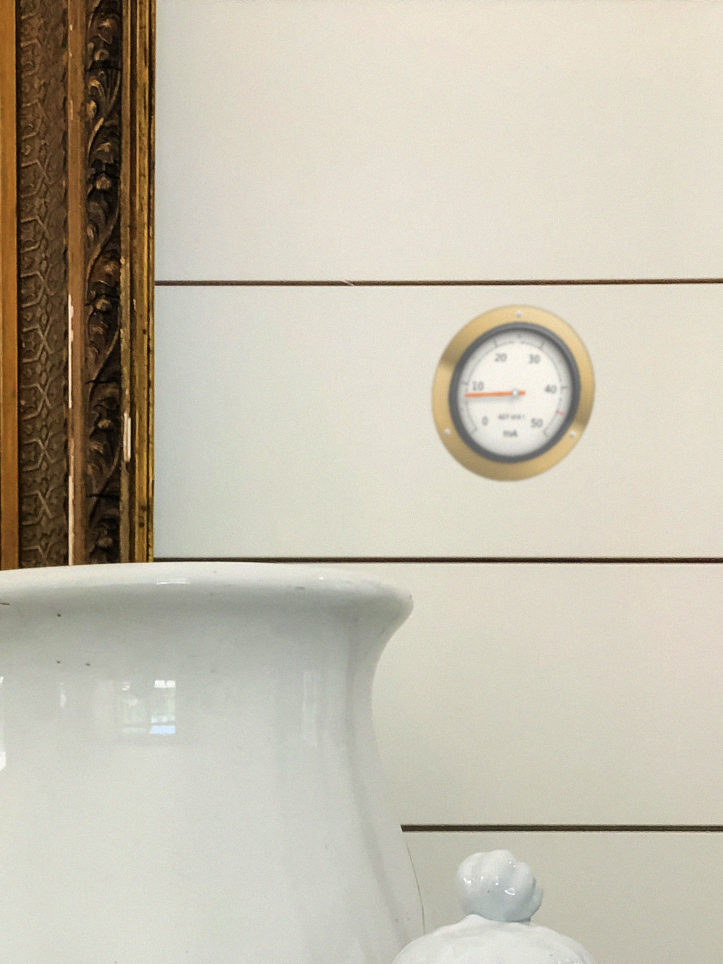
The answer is 7.5 mA
